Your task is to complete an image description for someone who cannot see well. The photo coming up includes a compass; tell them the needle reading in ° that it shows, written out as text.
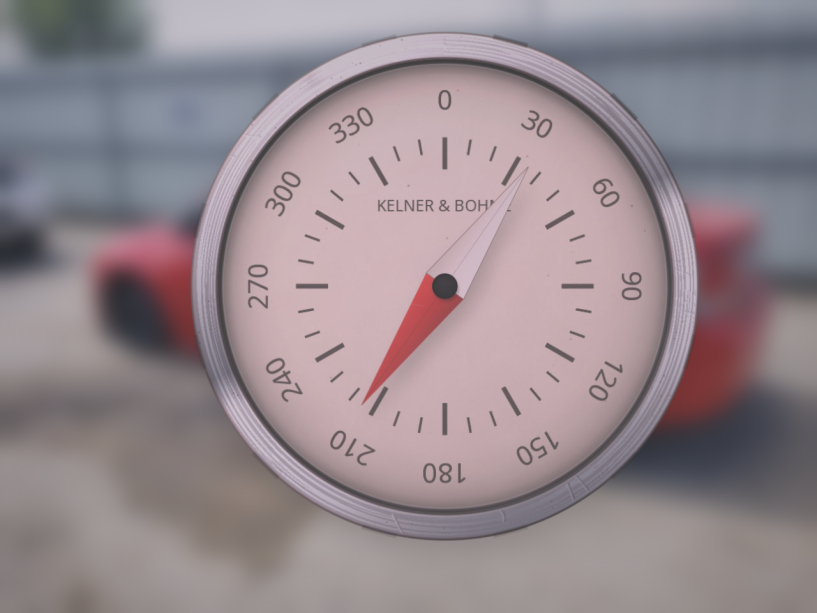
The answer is 215 °
